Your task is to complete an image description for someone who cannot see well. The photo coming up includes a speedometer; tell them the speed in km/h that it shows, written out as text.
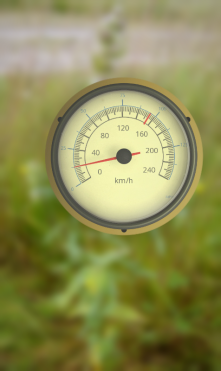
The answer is 20 km/h
